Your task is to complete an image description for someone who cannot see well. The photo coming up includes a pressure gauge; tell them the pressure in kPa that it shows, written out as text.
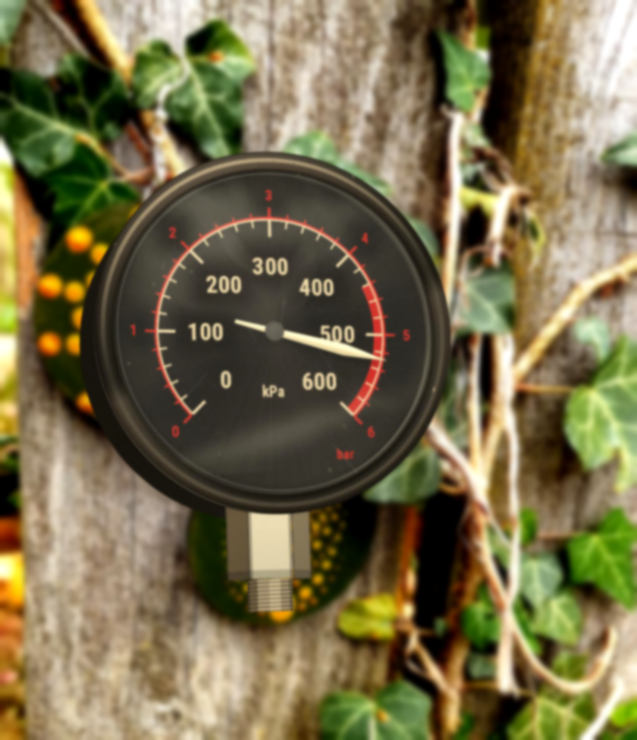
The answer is 530 kPa
